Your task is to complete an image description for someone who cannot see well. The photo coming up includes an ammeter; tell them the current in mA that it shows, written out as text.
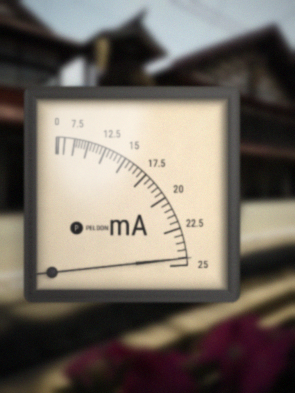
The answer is 24.5 mA
